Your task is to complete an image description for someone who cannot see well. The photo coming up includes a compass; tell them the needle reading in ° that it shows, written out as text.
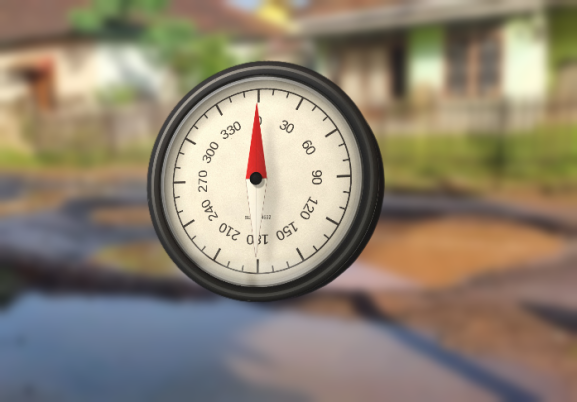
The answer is 0 °
